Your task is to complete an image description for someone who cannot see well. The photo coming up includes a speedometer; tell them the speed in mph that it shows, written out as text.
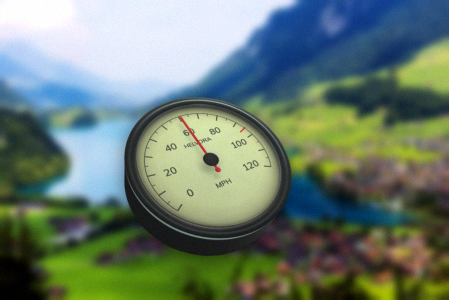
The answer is 60 mph
